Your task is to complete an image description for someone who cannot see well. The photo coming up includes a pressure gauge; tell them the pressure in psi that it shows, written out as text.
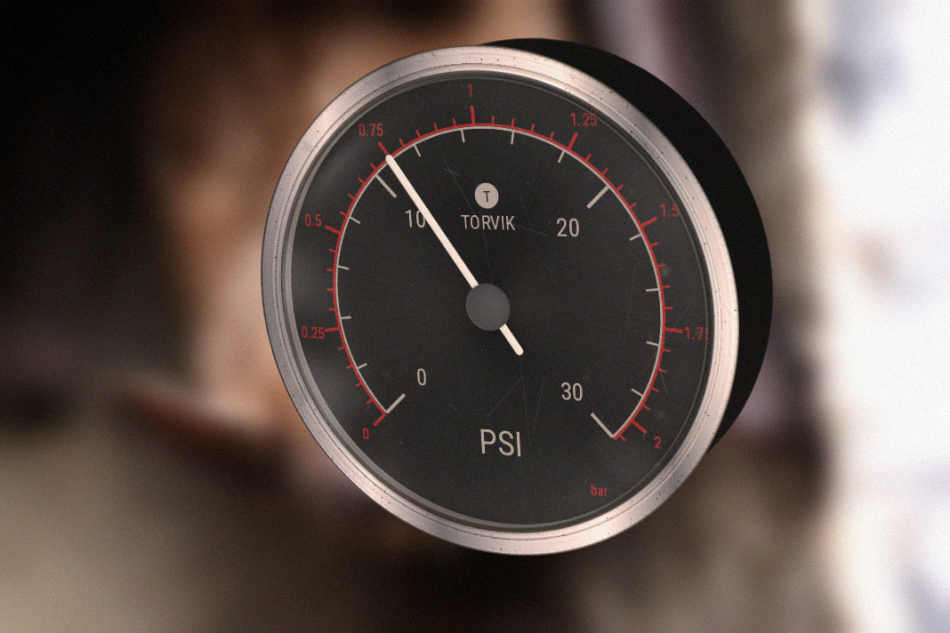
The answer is 11 psi
